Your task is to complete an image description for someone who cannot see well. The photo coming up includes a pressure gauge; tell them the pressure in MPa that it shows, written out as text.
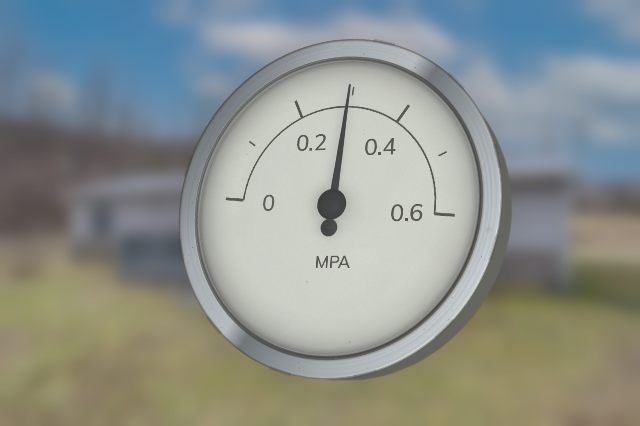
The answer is 0.3 MPa
